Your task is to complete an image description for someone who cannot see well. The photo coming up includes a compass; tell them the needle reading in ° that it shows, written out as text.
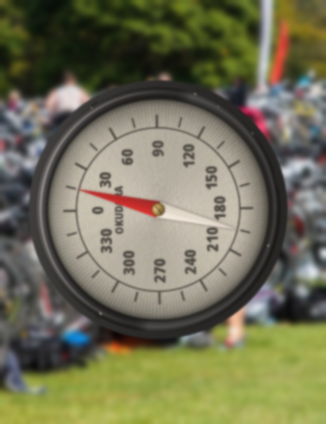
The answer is 15 °
